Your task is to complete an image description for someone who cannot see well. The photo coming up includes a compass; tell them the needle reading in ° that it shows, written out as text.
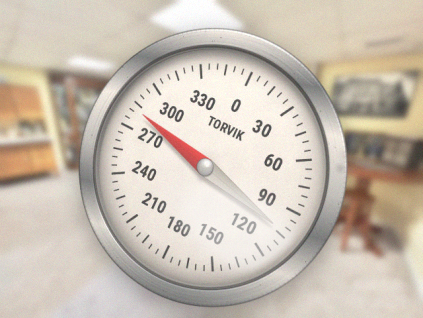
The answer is 282.5 °
